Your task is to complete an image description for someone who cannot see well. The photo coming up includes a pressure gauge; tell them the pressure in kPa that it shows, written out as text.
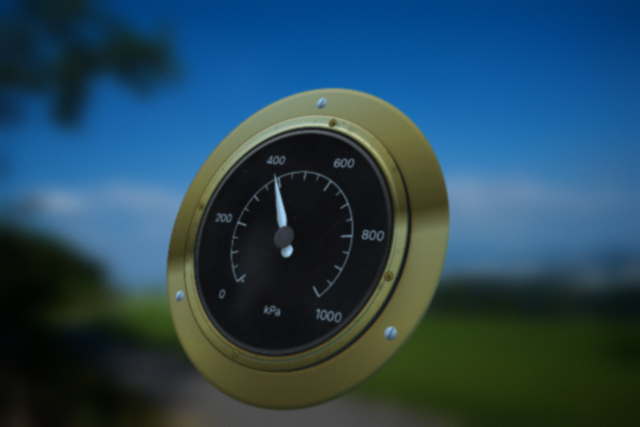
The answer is 400 kPa
